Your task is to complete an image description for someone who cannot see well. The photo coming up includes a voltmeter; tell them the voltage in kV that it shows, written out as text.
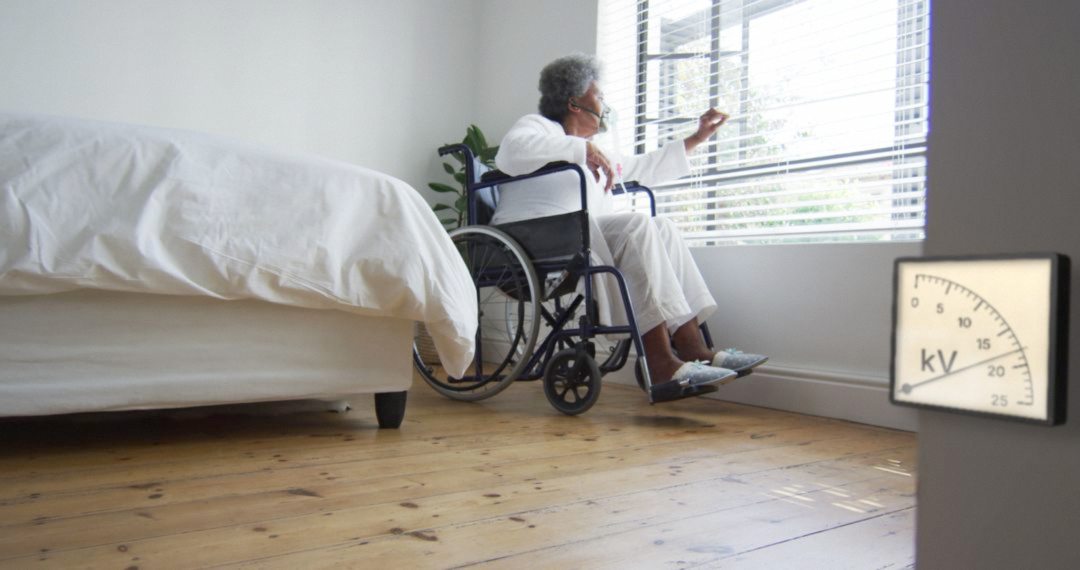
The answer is 18 kV
